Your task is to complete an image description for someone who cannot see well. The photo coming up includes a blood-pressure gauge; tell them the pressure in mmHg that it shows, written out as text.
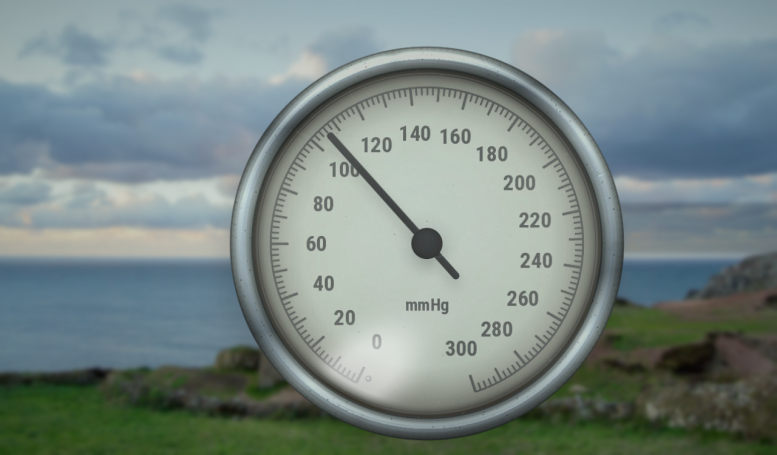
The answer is 106 mmHg
